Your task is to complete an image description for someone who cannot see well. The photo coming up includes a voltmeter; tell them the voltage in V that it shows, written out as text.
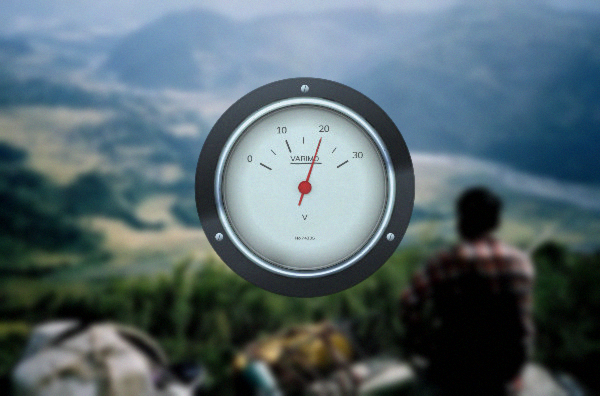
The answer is 20 V
